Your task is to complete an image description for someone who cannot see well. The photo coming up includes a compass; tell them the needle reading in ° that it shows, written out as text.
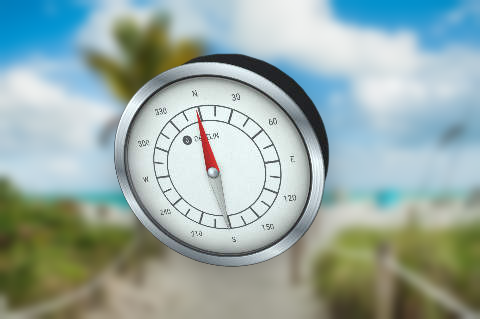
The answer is 0 °
